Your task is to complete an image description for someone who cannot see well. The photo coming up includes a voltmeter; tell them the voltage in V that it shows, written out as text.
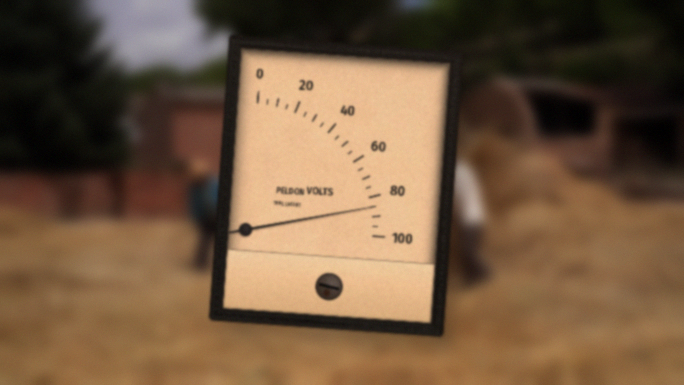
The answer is 85 V
